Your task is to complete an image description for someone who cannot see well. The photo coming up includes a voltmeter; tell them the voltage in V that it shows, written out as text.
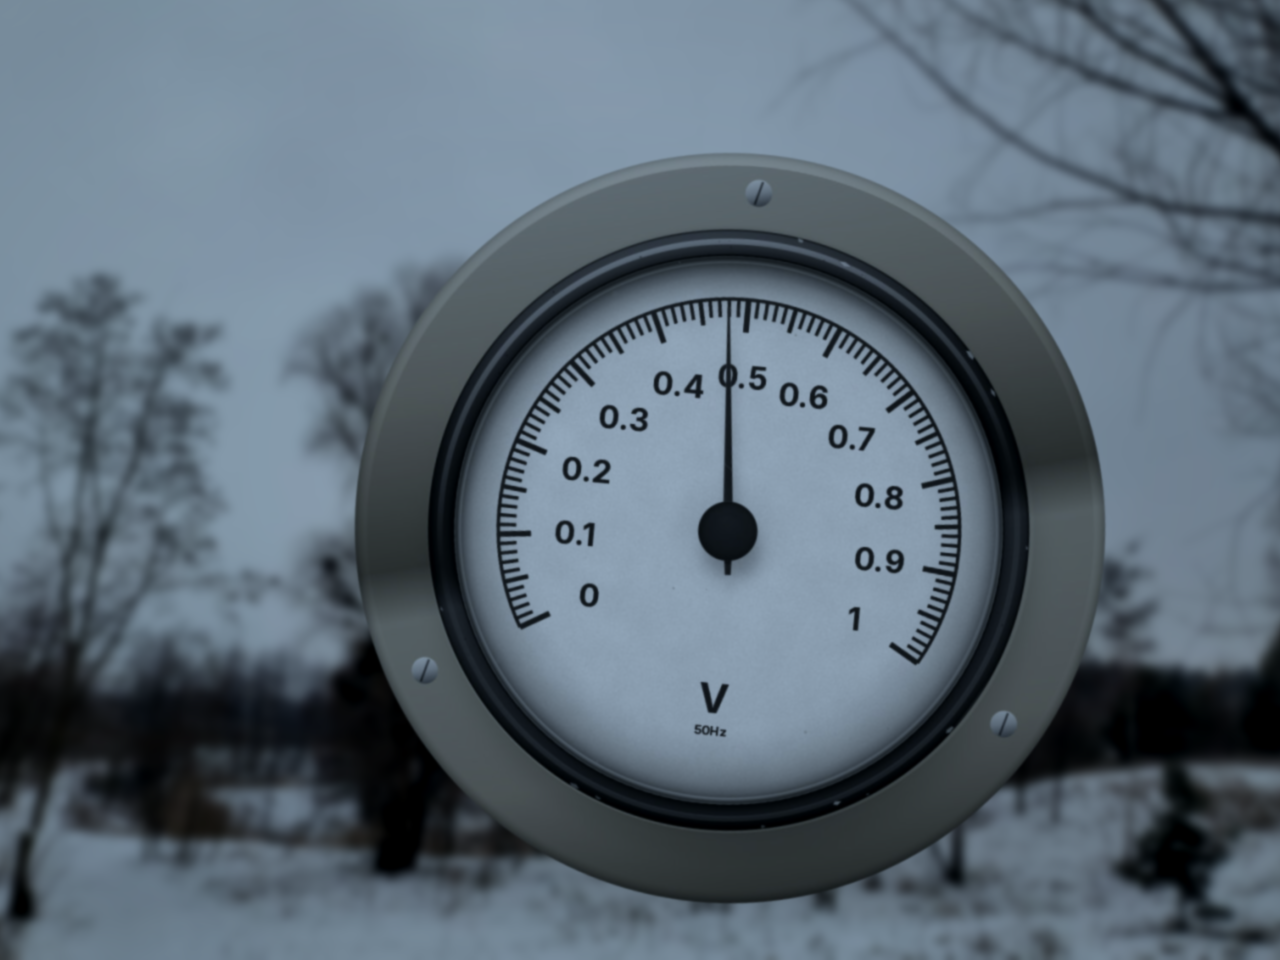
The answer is 0.48 V
